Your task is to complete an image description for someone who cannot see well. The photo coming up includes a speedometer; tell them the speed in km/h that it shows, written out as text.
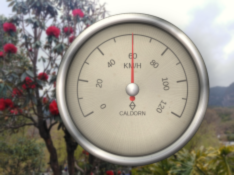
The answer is 60 km/h
